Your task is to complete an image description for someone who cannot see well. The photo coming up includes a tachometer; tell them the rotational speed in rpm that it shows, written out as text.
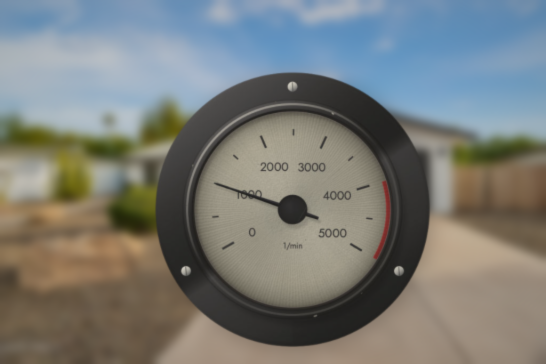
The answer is 1000 rpm
